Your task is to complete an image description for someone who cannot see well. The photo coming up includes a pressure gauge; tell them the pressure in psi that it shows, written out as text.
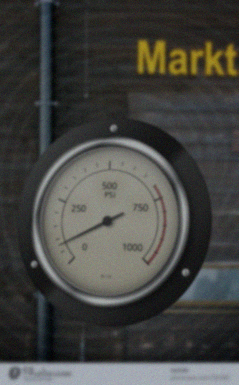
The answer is 75 psi
